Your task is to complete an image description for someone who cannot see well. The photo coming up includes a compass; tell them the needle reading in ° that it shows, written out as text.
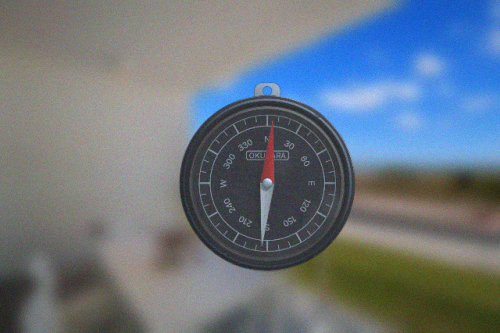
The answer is 5 °
